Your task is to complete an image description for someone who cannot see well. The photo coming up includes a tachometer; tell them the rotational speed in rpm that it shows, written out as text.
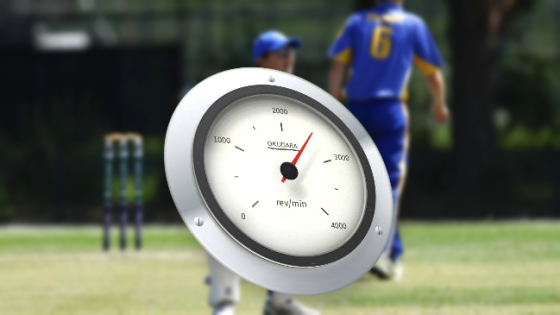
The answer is 2500 rpm
